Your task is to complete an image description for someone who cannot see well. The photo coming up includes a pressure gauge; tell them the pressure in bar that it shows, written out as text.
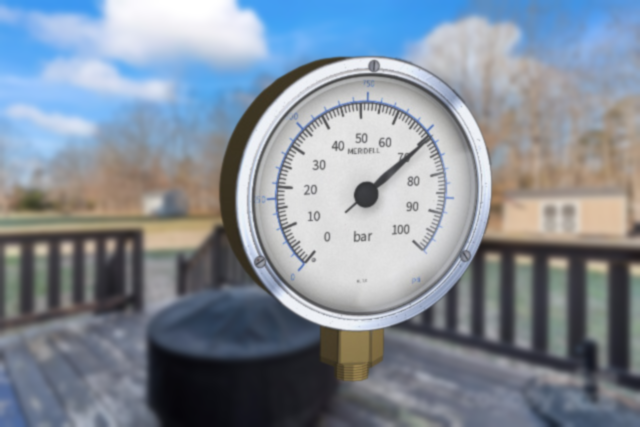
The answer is 70 bar
